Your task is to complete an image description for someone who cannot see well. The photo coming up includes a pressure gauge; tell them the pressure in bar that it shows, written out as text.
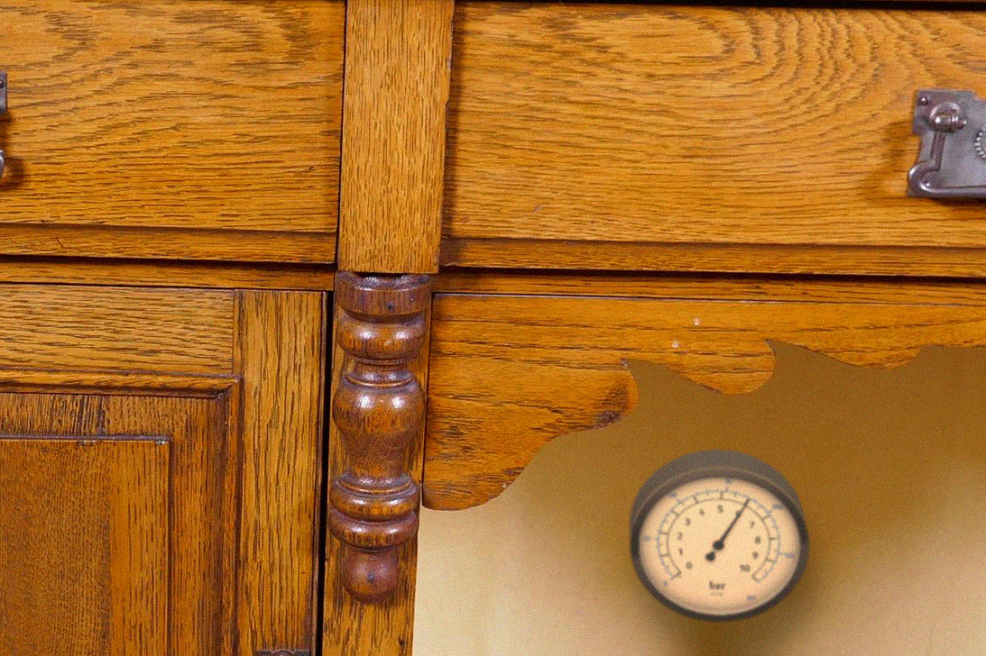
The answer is 6 bar
